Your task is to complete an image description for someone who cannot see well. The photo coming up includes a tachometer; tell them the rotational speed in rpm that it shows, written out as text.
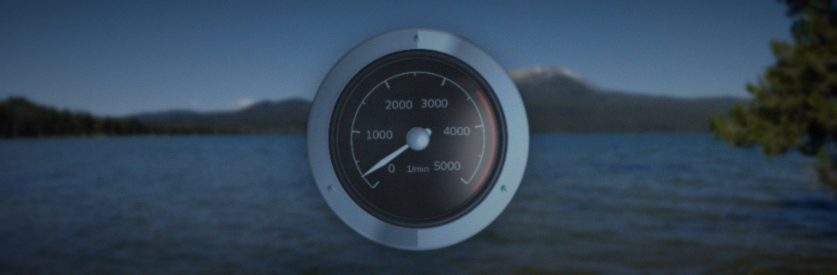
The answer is 250 rpm
